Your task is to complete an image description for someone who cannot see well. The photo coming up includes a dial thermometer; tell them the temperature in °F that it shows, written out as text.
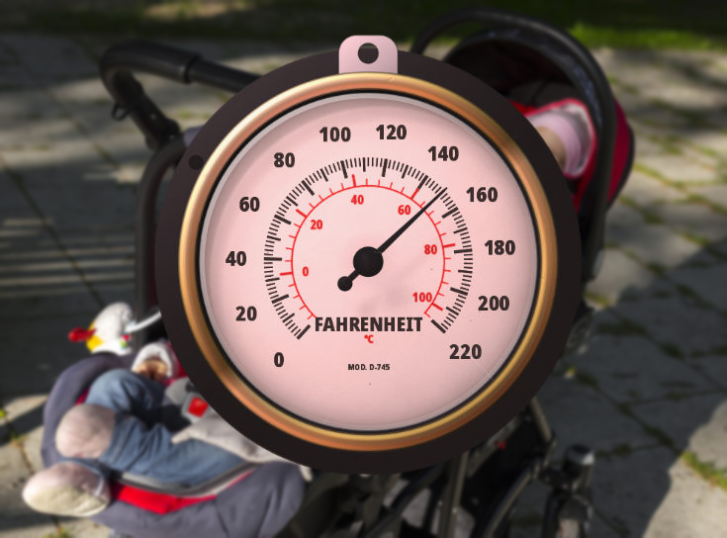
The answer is 150 °F
